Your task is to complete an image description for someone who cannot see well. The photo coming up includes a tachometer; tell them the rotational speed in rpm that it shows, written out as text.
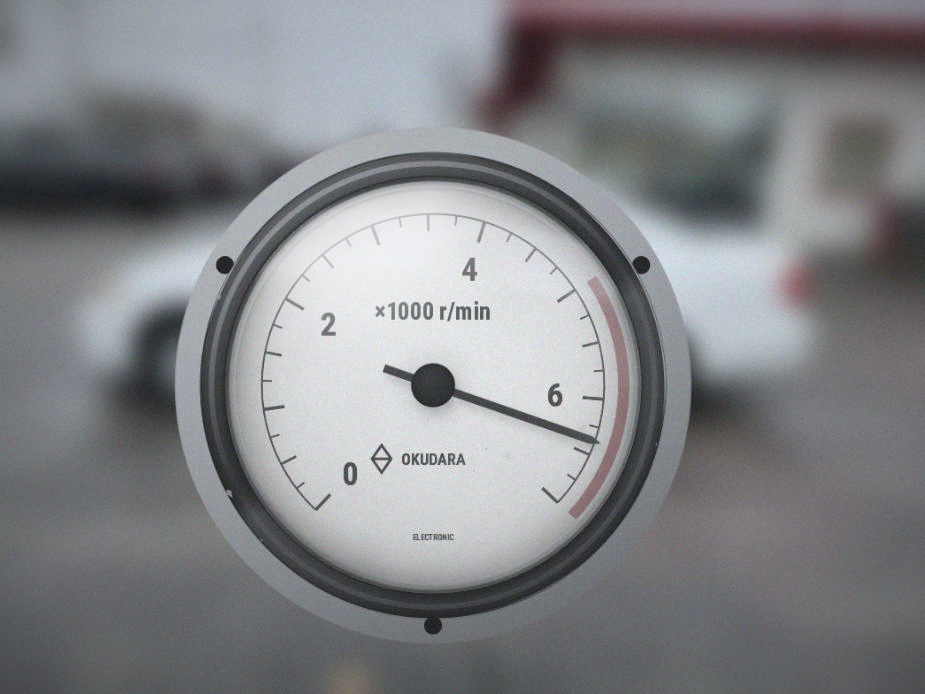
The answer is 6375 rpm
